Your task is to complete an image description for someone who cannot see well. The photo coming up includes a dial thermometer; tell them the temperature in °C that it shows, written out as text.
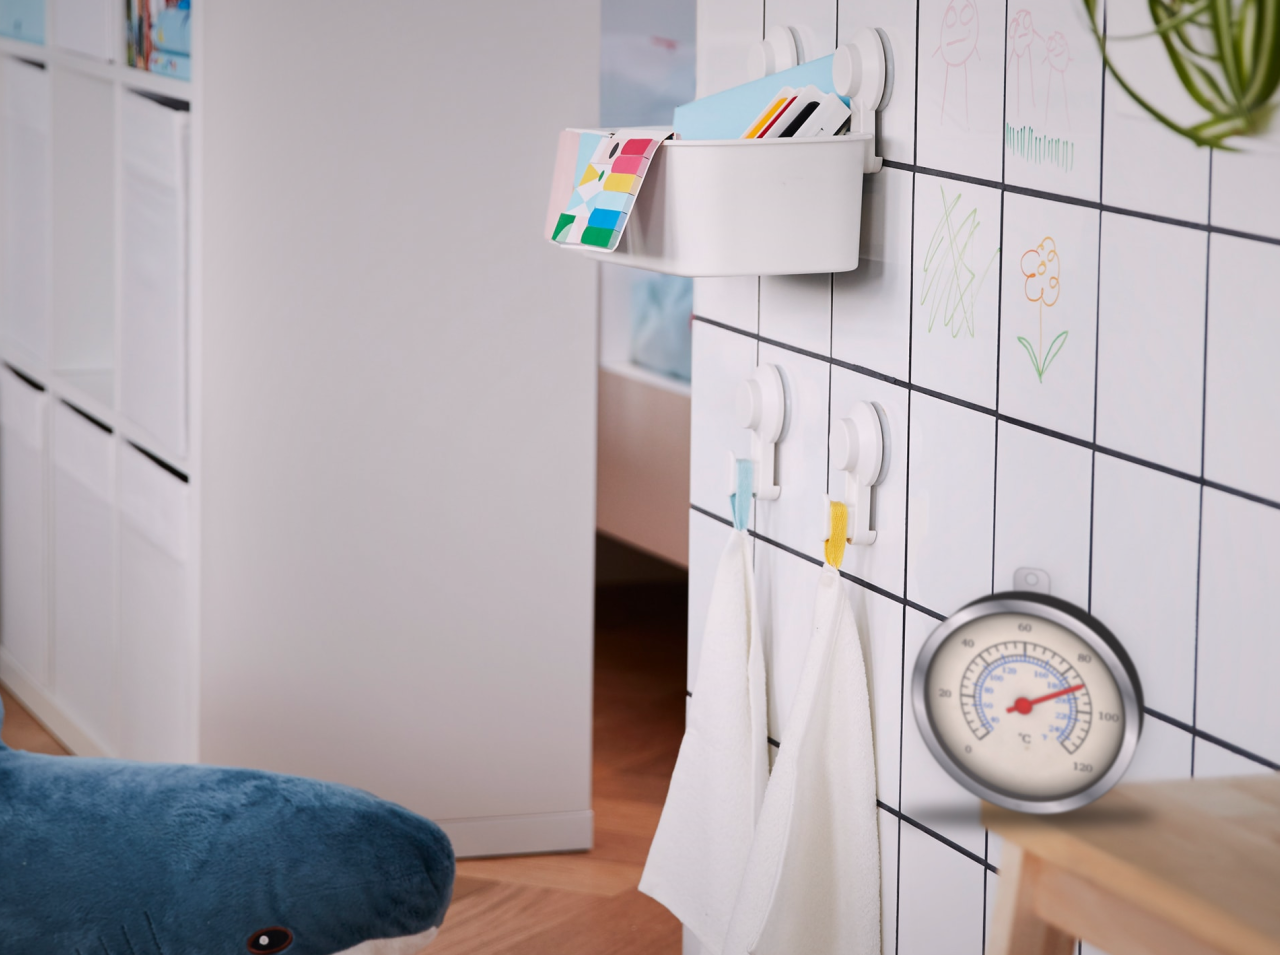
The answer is 88 °C
